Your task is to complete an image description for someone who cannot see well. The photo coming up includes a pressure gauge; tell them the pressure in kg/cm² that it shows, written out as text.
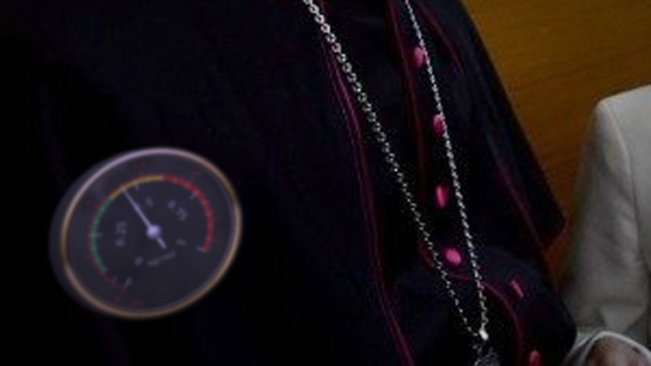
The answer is 0.45 kg/cm²
